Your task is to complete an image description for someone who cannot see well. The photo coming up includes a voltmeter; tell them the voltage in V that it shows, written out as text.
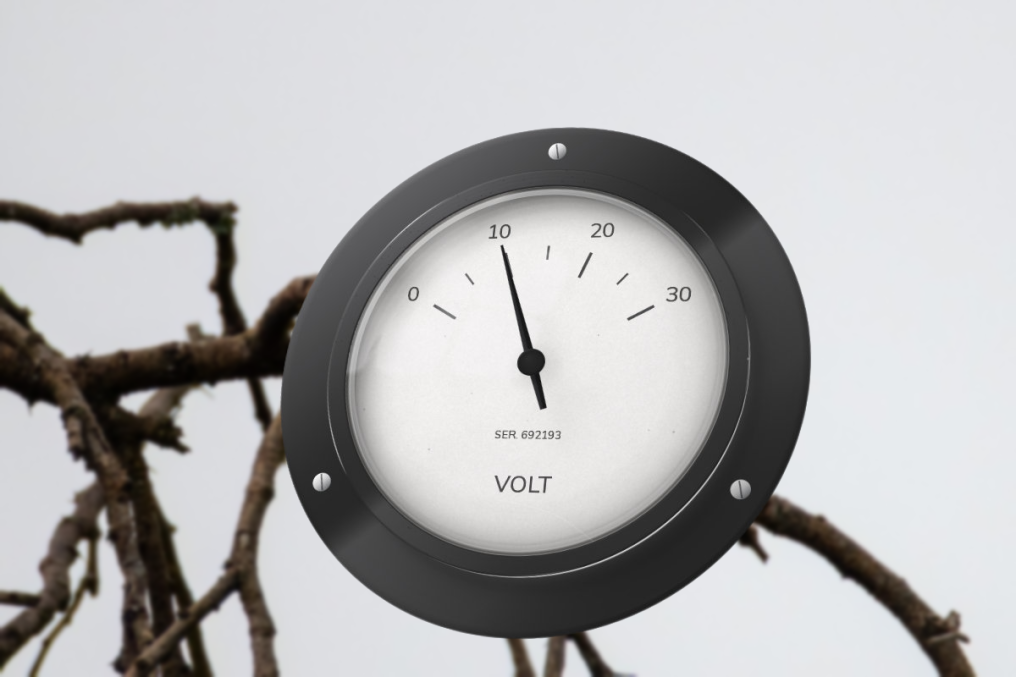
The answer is 10 V
